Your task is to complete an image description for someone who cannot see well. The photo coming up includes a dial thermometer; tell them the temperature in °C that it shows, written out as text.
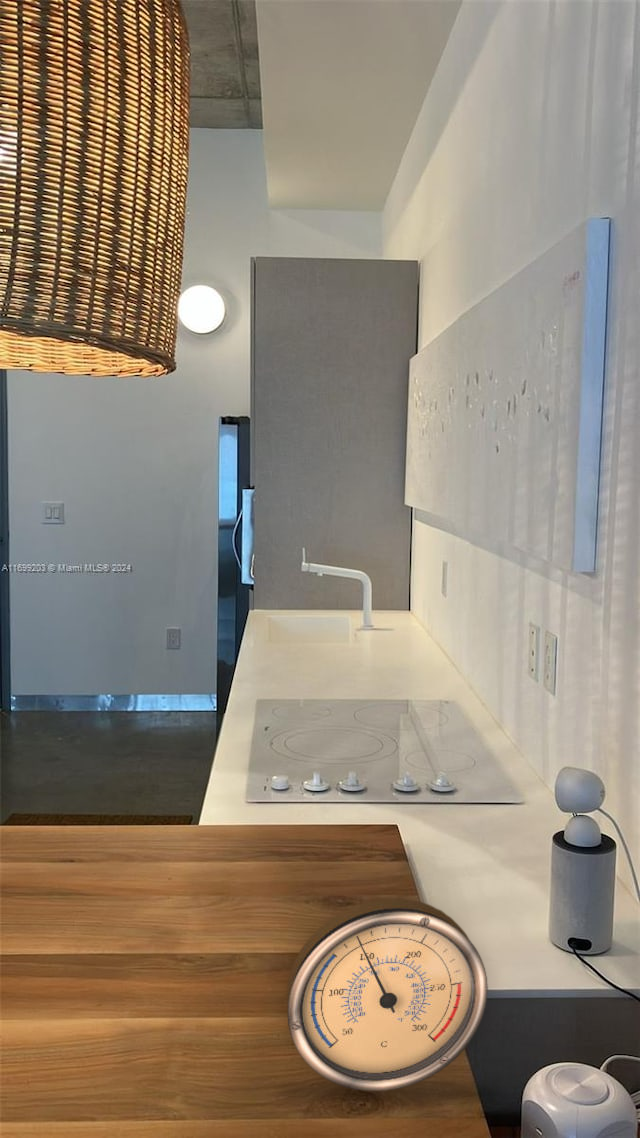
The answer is 150 °C
